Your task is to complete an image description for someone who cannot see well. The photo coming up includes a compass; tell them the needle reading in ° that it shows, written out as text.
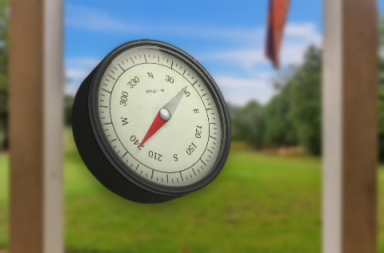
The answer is 235 °
